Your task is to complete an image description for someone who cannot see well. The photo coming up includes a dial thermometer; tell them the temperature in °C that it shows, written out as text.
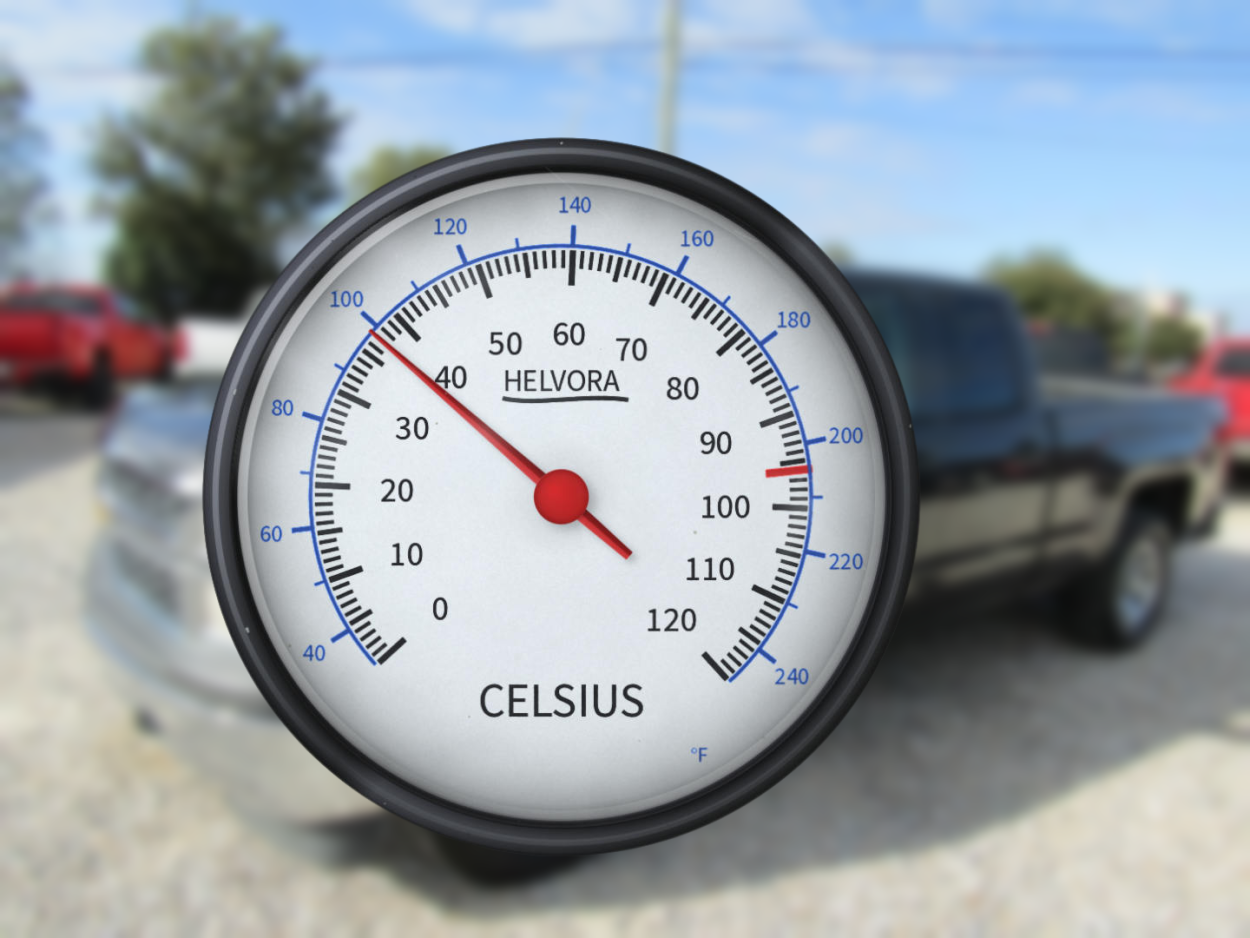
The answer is 37 °C
